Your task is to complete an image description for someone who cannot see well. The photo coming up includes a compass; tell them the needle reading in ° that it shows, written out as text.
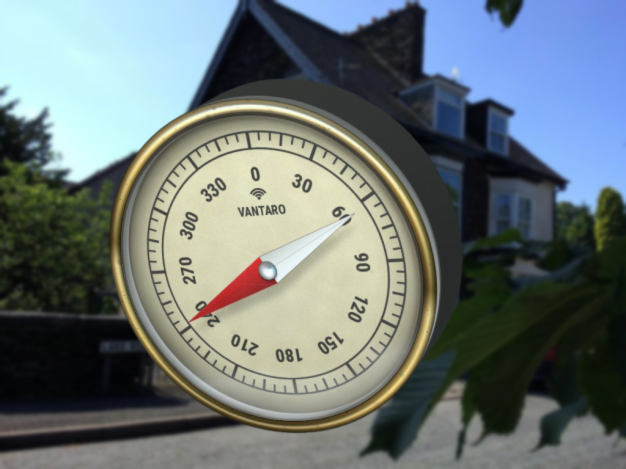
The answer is 242.5 °
